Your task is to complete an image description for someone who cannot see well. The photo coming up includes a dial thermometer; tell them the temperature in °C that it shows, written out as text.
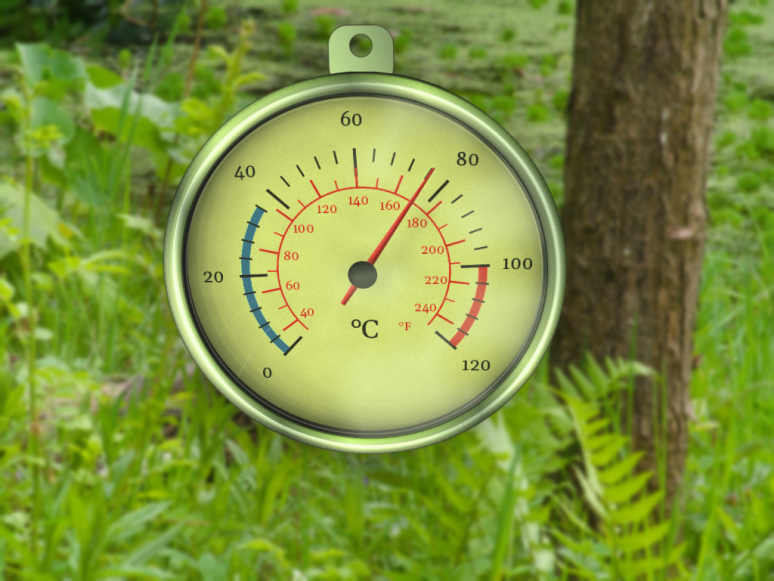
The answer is 76 °C
